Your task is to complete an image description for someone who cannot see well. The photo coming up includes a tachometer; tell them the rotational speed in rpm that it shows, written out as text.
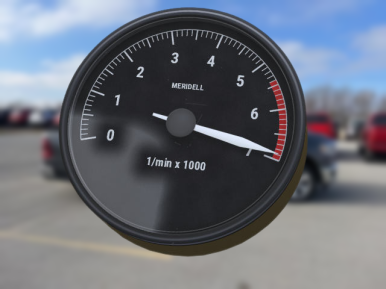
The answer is 6900 rpm
